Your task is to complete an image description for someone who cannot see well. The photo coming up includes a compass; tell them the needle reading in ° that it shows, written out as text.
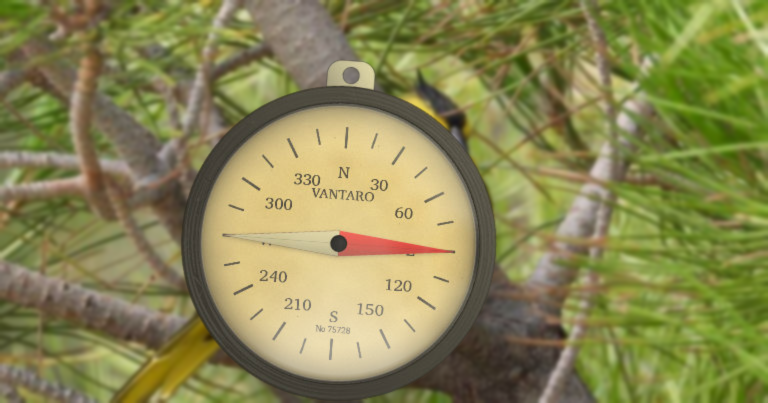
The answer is 90 °
